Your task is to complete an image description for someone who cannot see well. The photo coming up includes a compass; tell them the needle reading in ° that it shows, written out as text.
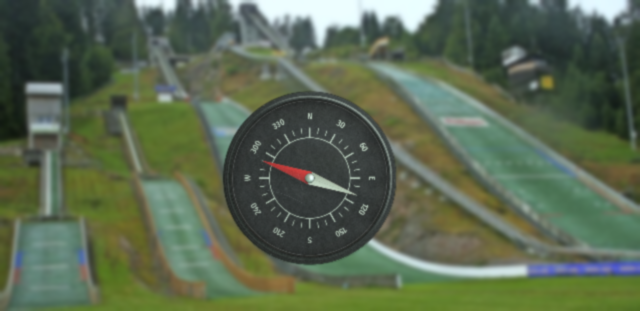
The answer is 290 °
